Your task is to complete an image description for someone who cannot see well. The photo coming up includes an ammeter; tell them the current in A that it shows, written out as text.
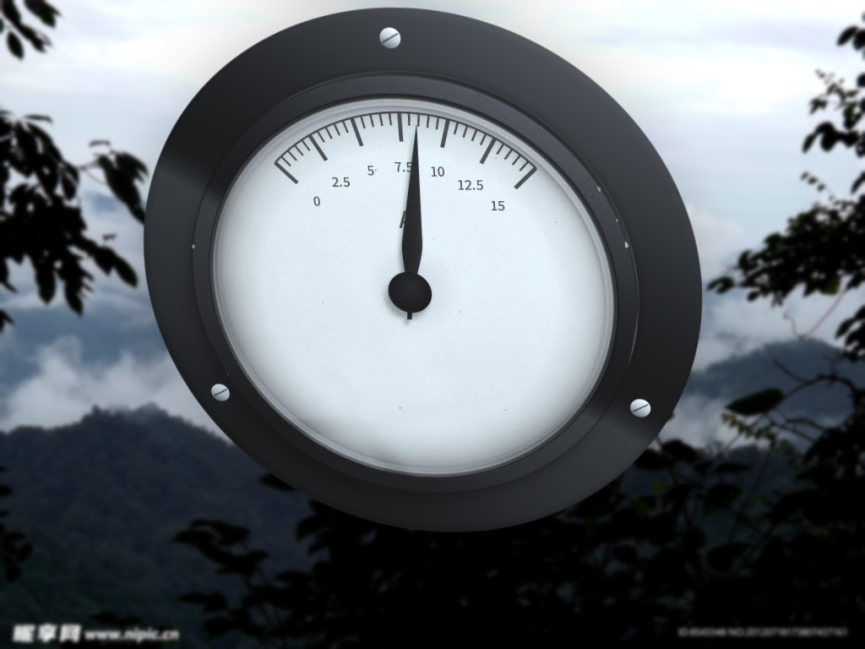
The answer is 8.5 A
